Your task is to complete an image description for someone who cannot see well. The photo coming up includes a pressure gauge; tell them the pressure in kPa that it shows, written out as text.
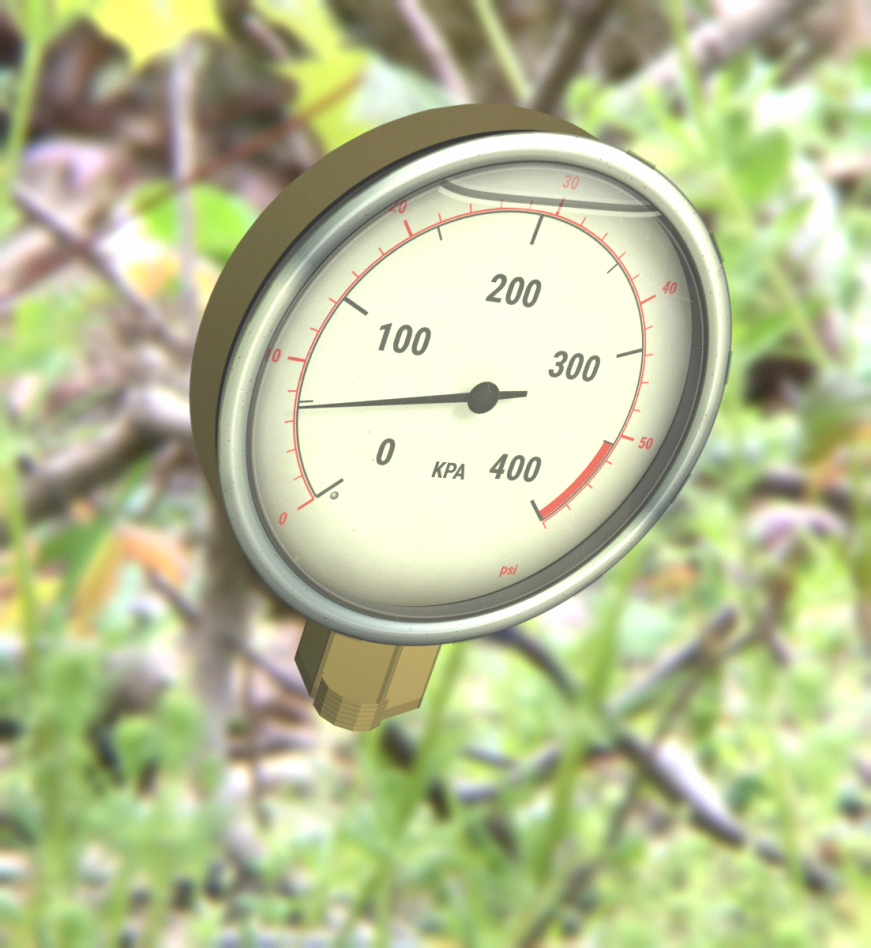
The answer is 50 kPa
